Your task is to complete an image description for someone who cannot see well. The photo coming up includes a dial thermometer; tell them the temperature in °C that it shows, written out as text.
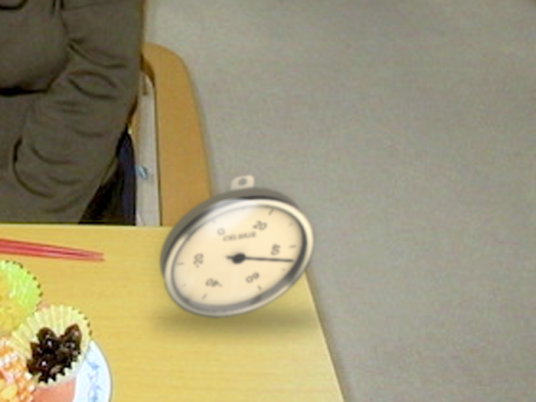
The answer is 45 °C
